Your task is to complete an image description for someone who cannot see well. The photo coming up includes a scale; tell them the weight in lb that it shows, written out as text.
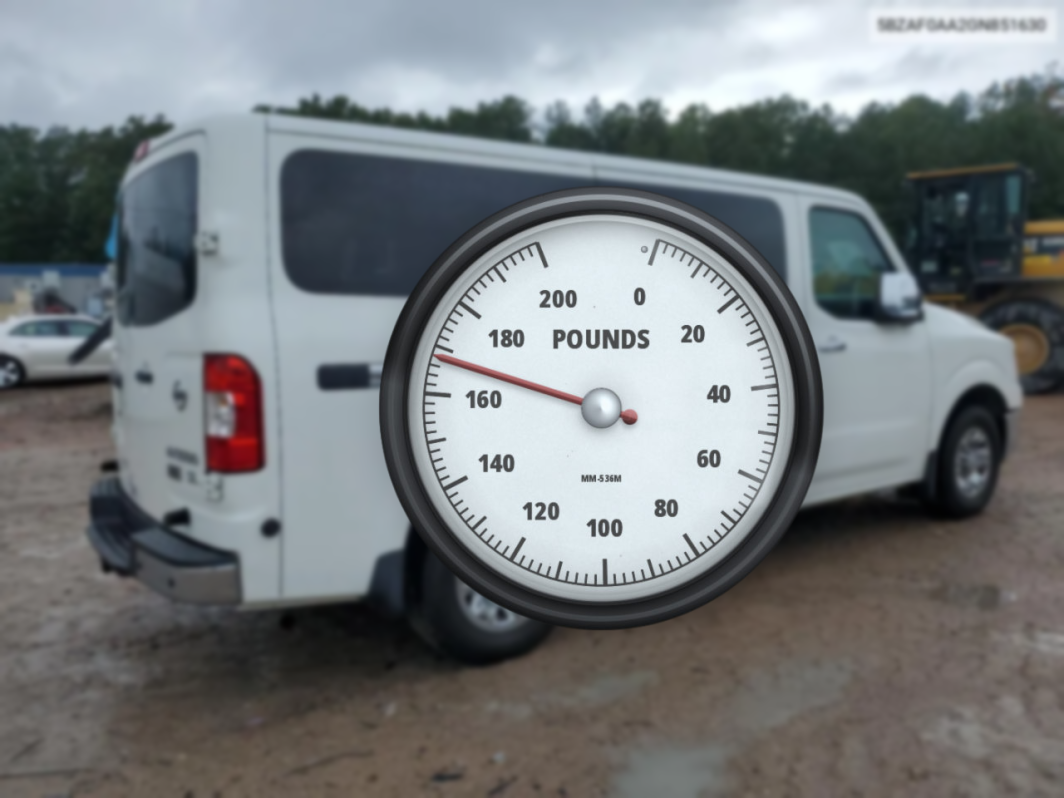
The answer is 168 lb
